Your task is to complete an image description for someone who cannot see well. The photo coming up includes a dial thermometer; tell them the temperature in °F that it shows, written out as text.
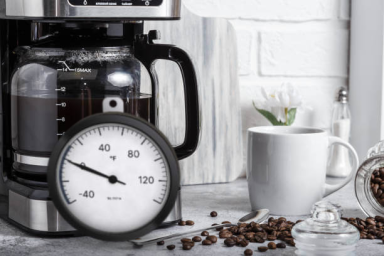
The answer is 0 °F
